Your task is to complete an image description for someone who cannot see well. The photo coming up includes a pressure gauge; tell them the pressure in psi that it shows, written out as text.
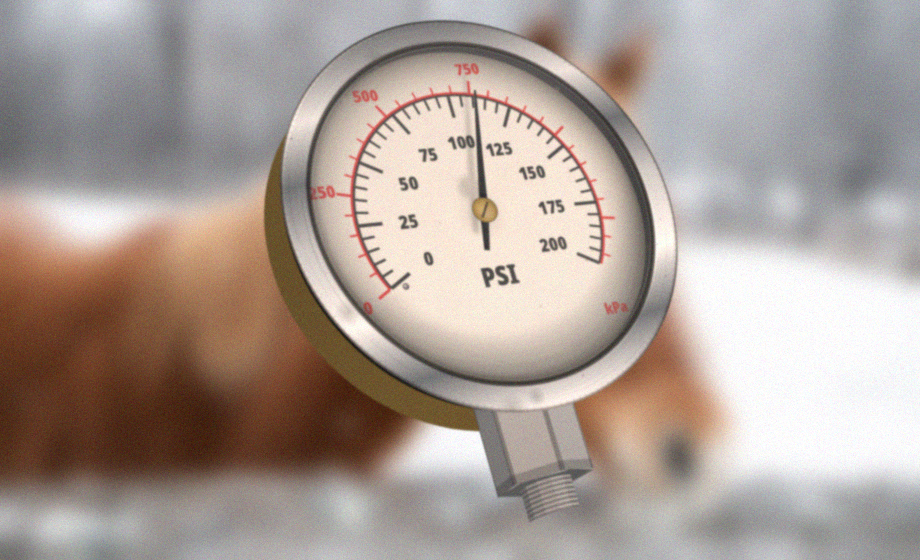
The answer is 110 psi
